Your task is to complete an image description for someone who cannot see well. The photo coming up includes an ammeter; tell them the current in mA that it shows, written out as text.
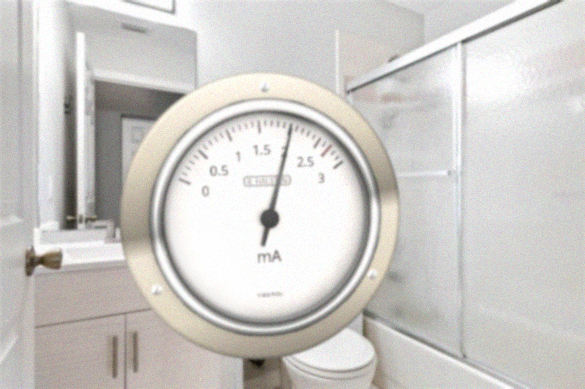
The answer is 2 mA
